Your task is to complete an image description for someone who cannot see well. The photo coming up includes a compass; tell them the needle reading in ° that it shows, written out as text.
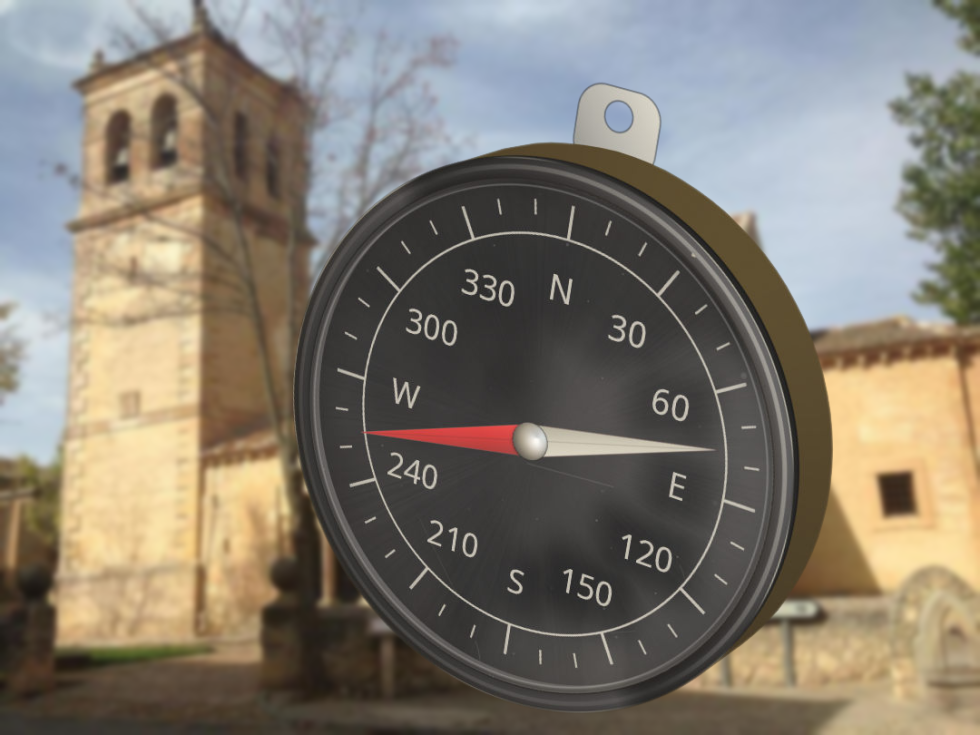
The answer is 255 °
